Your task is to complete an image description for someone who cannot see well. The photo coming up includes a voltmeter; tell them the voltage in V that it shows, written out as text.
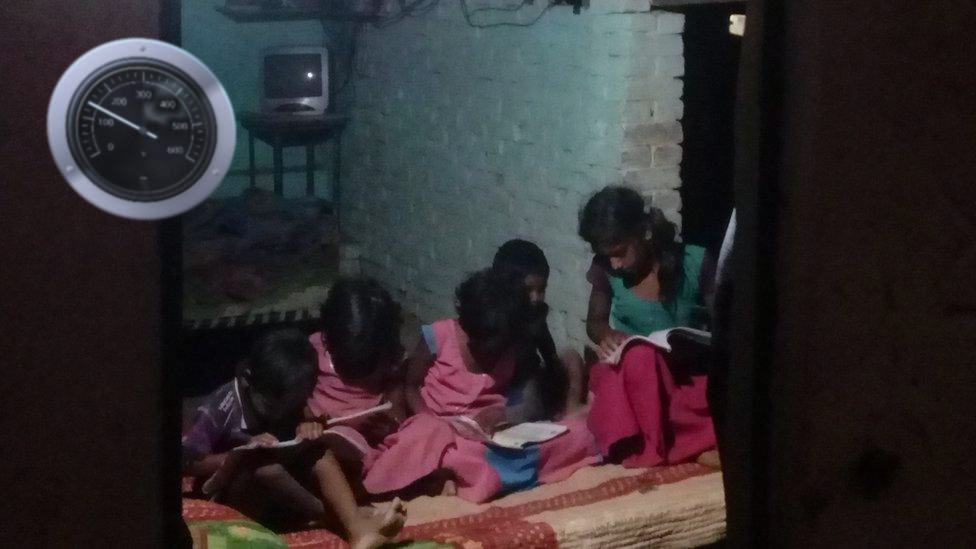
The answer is 140 V
